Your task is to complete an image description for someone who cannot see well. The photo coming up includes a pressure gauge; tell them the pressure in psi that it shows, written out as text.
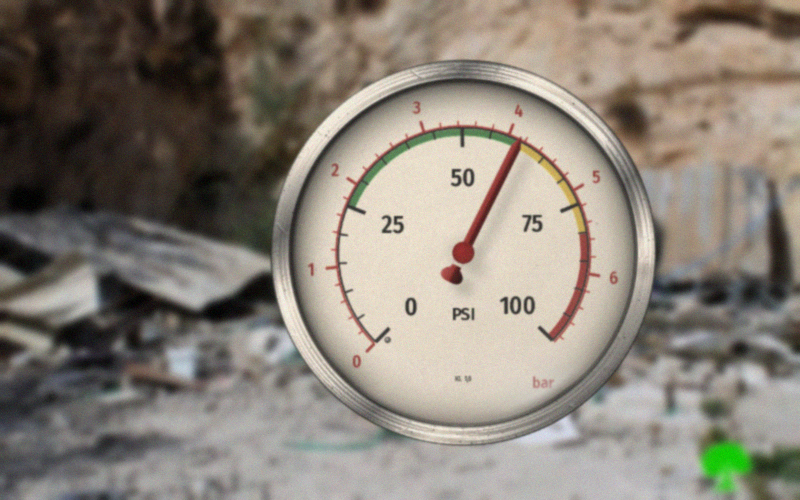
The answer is 60 psi
